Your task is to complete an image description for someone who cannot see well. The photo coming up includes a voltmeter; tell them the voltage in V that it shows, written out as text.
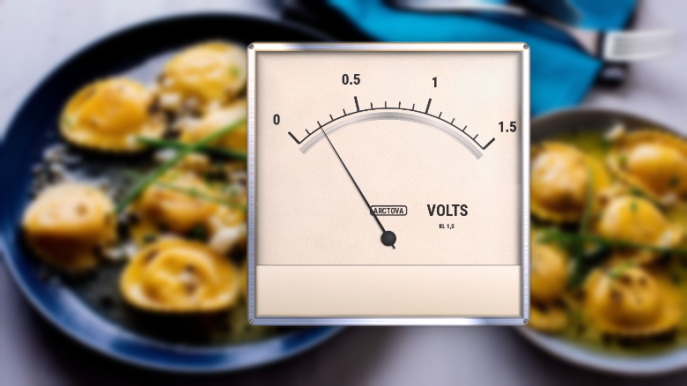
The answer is 0.2 V
